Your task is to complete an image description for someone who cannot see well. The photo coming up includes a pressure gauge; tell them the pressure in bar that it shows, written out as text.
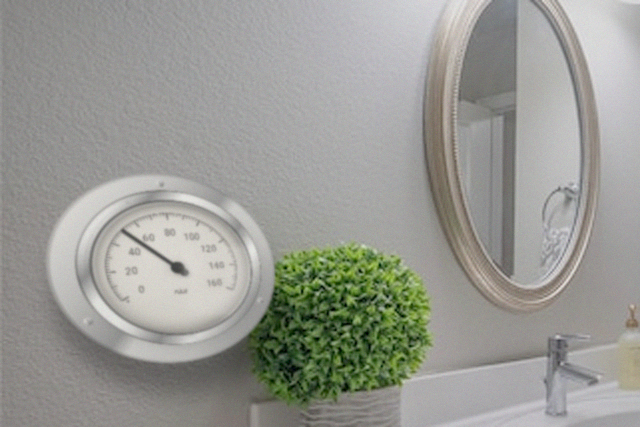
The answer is 50 bar
